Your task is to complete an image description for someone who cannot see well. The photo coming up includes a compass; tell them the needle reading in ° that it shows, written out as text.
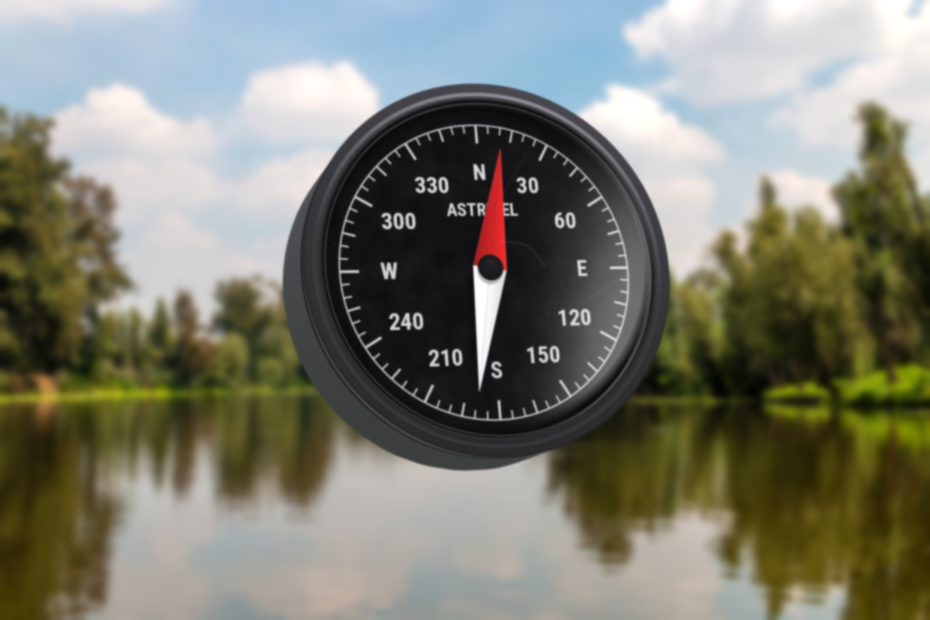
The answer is 10 °
